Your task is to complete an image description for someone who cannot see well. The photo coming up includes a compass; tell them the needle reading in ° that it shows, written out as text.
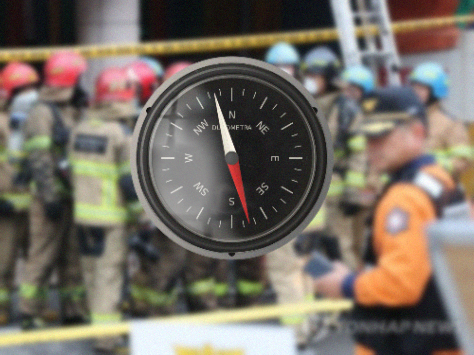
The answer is 165 °
